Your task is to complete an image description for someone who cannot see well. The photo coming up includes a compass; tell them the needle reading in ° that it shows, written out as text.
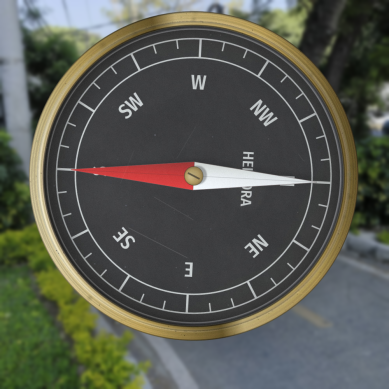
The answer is 180 °
